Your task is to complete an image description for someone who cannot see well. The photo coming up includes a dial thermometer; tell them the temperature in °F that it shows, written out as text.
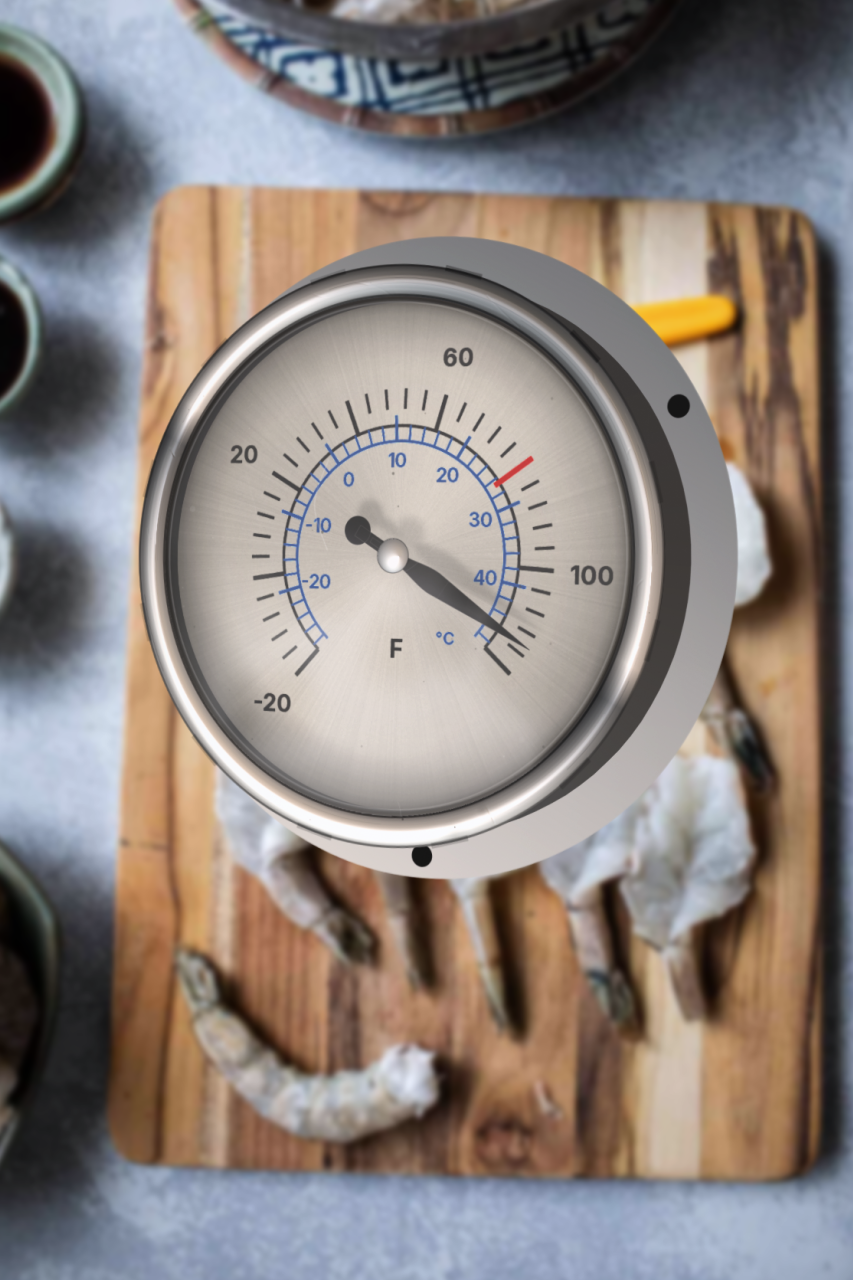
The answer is 114 °F
